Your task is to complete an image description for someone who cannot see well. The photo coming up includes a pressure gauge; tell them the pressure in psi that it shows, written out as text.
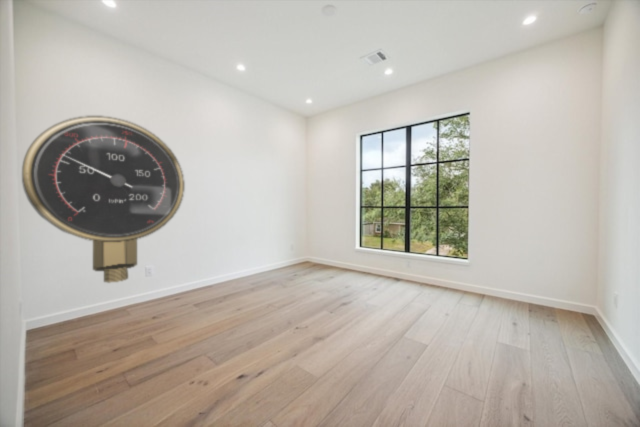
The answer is 55 psi
